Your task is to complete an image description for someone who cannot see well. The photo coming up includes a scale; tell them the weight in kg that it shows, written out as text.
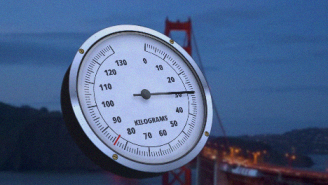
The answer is 30 kg
